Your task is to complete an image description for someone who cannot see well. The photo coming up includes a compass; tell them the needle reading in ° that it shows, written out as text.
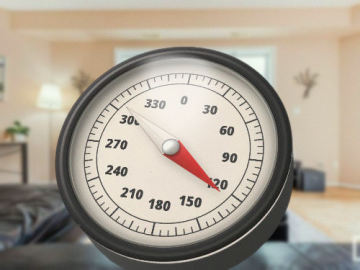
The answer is 125 °
